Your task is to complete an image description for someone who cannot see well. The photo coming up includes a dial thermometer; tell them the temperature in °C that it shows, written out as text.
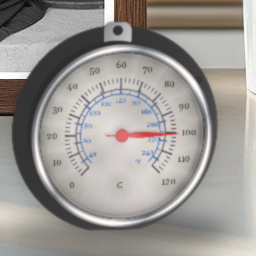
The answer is 100 °C
